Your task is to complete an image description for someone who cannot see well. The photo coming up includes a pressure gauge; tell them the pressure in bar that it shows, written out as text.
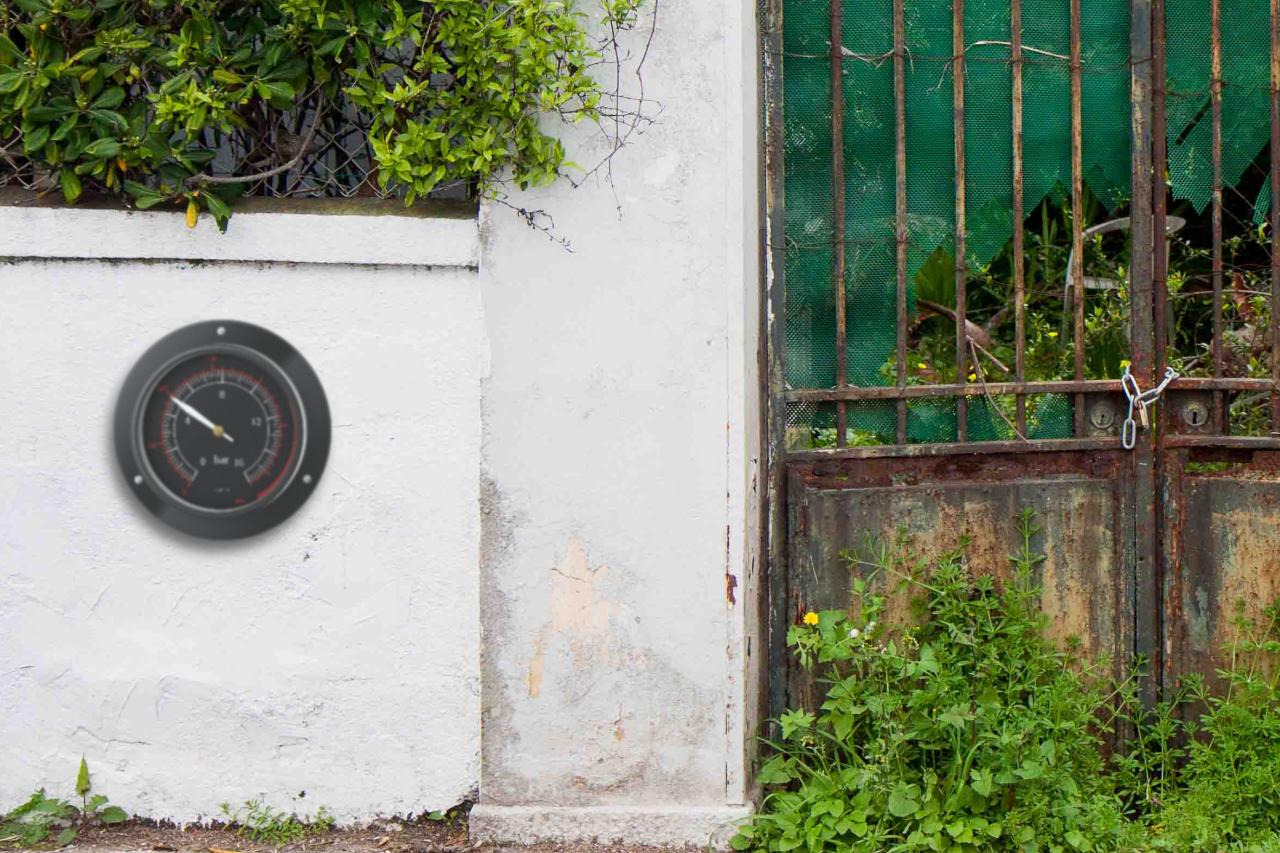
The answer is 5 bar
